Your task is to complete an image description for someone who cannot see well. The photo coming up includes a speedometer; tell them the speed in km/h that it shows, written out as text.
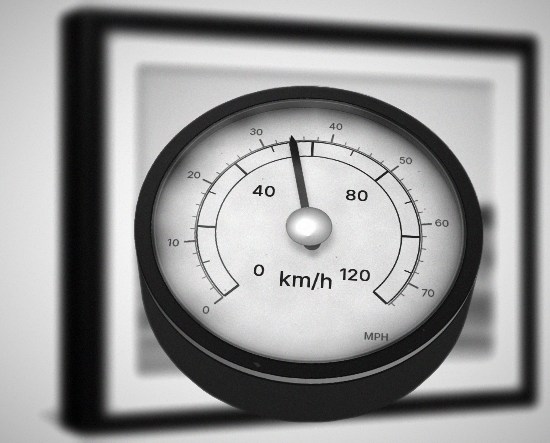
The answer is 55 km/h
